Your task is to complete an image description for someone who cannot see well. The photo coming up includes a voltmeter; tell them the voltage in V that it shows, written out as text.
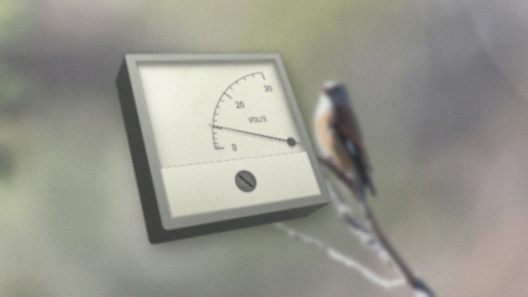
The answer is 10 V
